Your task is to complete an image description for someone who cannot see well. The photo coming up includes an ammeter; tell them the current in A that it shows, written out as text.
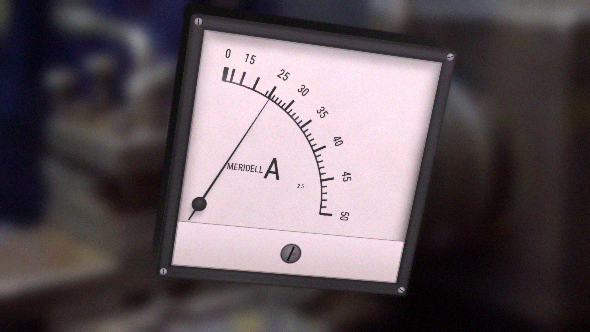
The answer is 25 A
